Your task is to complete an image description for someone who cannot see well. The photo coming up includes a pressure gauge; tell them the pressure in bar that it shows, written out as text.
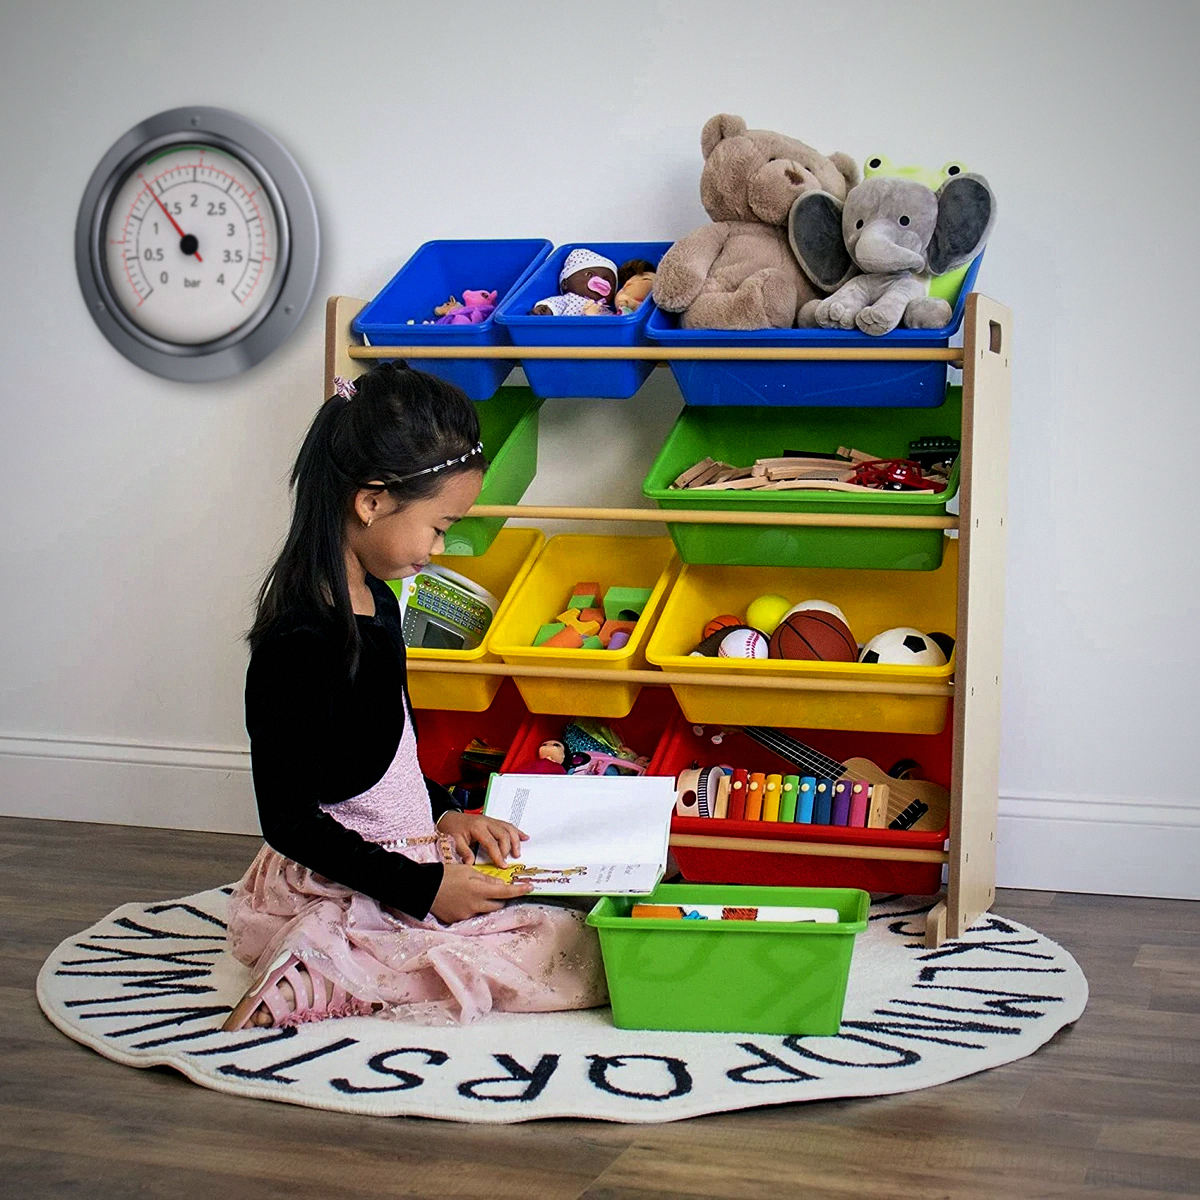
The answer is 1.4 bar
